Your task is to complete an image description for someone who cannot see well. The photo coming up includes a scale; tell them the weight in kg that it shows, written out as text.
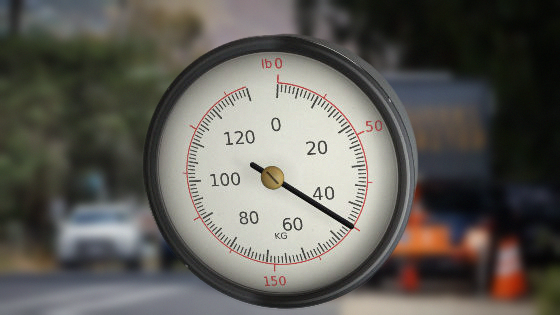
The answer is 45 kg
